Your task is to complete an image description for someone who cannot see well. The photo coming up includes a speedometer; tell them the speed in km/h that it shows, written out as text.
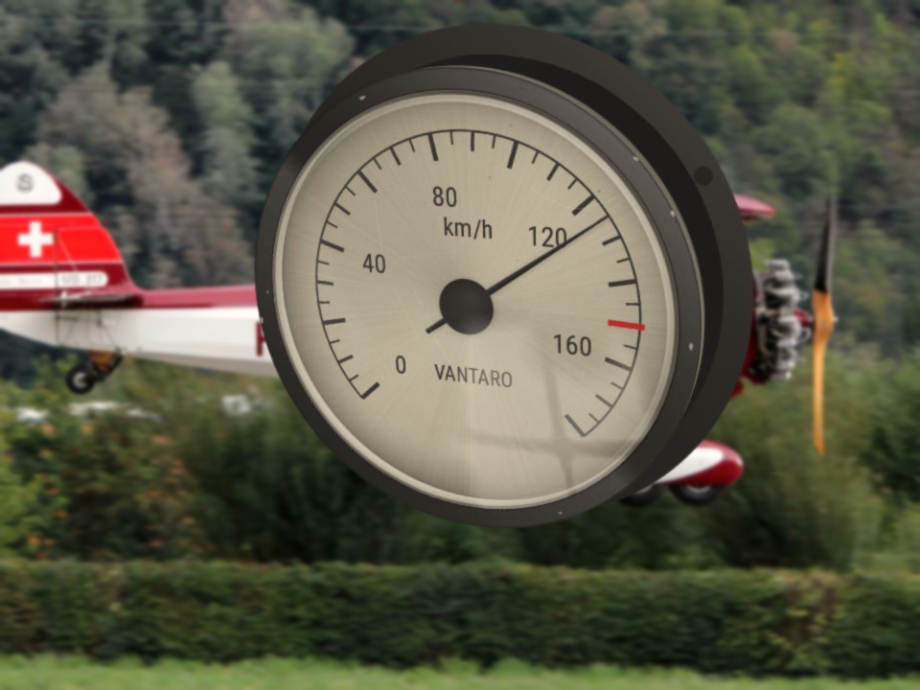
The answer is 125 km/h
